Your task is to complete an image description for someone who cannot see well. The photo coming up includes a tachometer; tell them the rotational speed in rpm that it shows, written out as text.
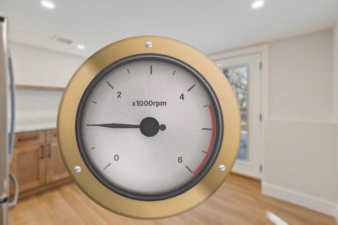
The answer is 1000 rpm
